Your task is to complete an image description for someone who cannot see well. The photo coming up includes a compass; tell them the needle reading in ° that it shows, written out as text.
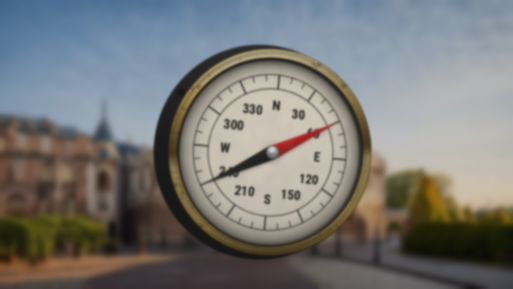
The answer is 60 °
